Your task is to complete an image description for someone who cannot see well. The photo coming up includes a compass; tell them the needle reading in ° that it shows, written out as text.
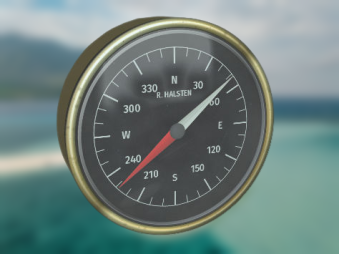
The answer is 230 °
